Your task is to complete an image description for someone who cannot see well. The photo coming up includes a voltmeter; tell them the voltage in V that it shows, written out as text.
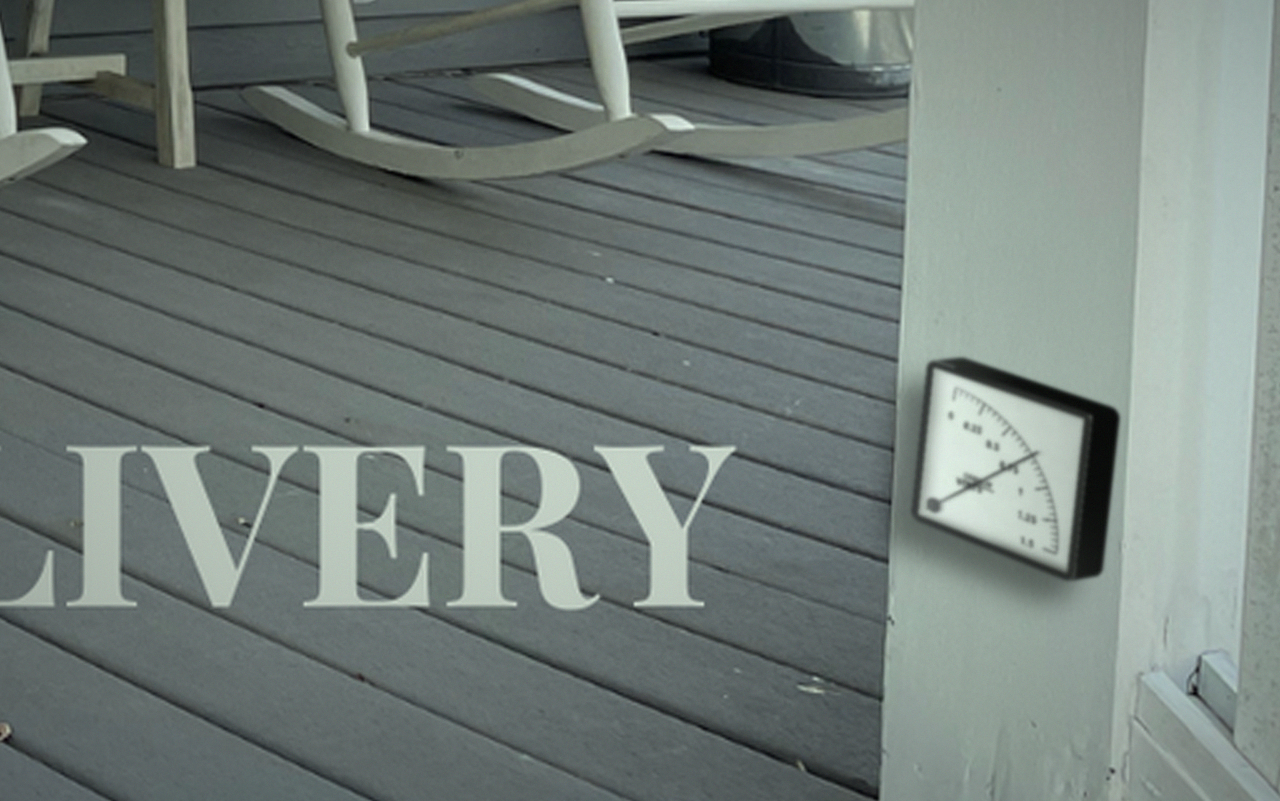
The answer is 0.75 V
